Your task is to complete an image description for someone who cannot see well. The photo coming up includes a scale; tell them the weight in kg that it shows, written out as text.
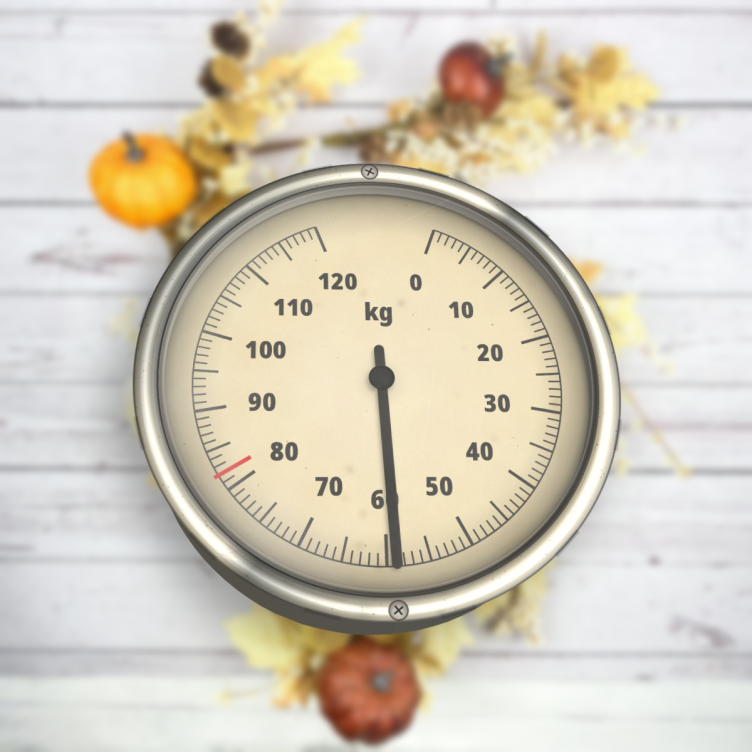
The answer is 59 kg
